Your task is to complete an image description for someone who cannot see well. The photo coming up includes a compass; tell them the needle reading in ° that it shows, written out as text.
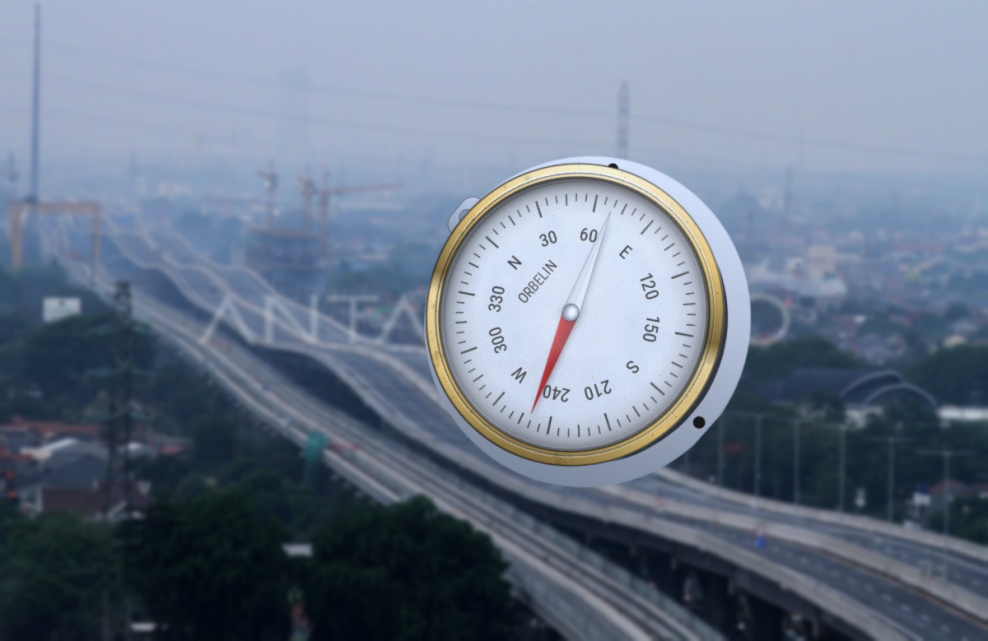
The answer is 250 °
